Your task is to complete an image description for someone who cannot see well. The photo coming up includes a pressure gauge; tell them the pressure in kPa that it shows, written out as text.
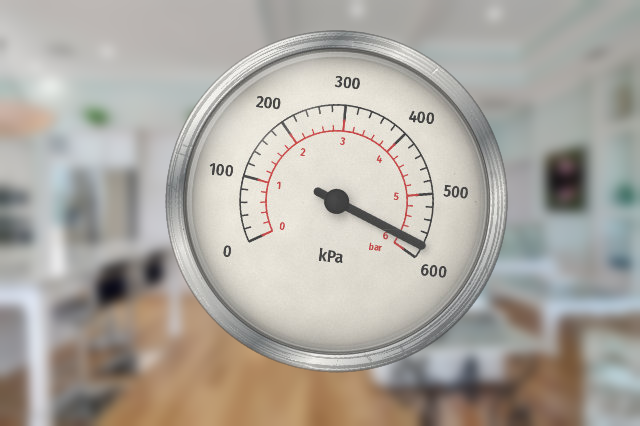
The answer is 580 kPa
